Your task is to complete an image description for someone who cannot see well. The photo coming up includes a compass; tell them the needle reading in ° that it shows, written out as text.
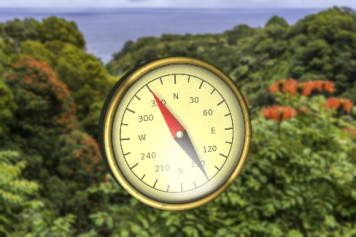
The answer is 330 °
